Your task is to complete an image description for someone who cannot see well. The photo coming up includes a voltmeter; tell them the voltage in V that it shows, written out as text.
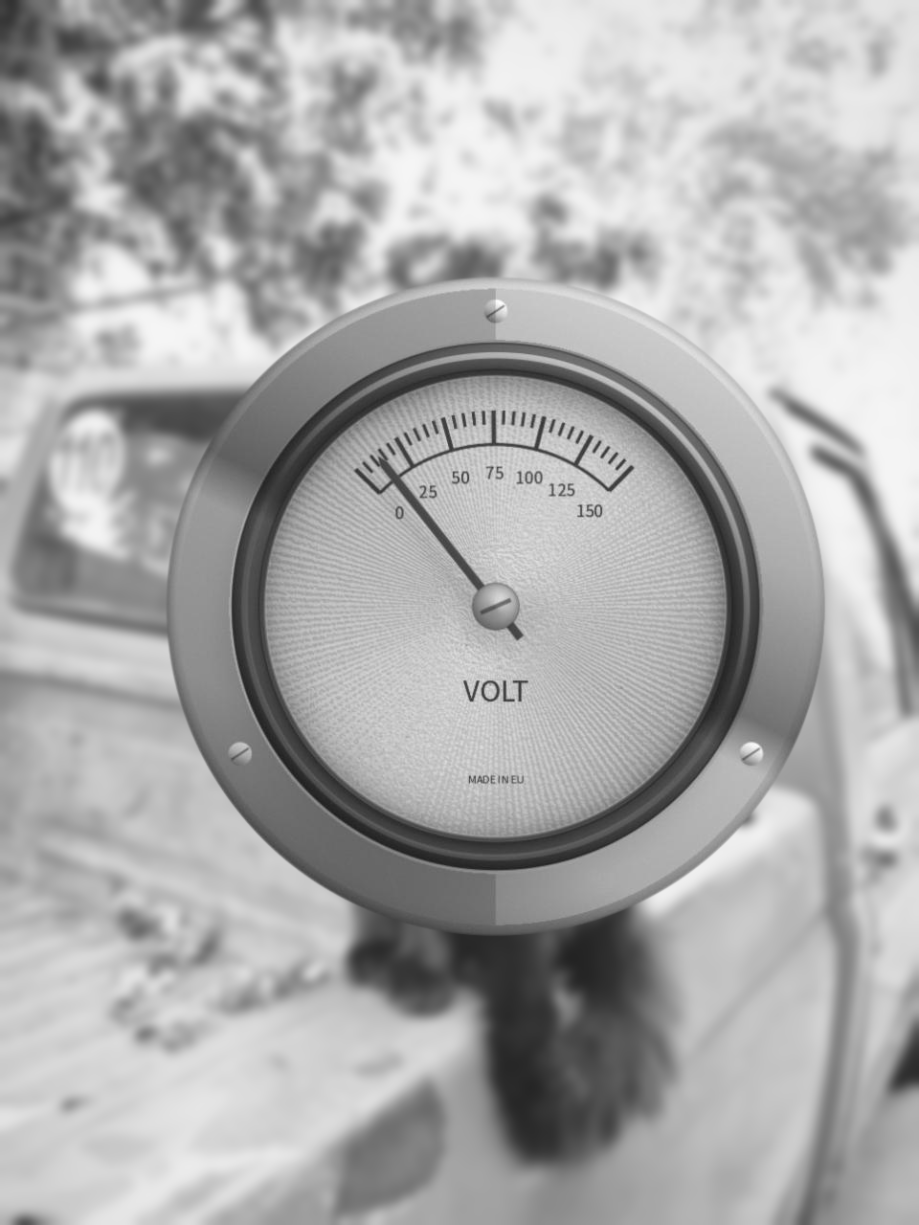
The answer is 12.5 V
